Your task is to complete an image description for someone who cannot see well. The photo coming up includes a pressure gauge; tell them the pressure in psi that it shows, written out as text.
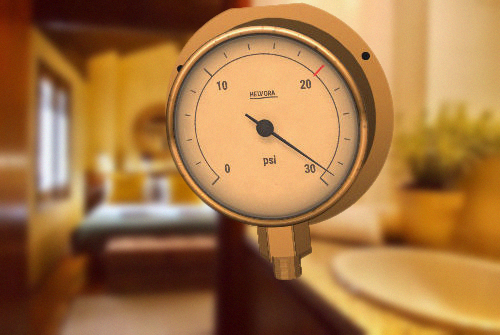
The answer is 29 psi
